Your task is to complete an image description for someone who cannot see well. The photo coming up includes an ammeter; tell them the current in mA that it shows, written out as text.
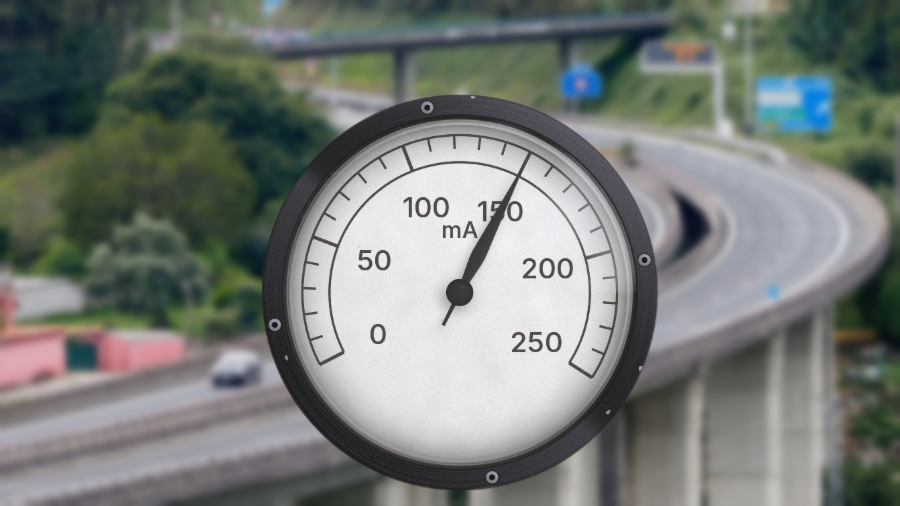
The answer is 150 mA
